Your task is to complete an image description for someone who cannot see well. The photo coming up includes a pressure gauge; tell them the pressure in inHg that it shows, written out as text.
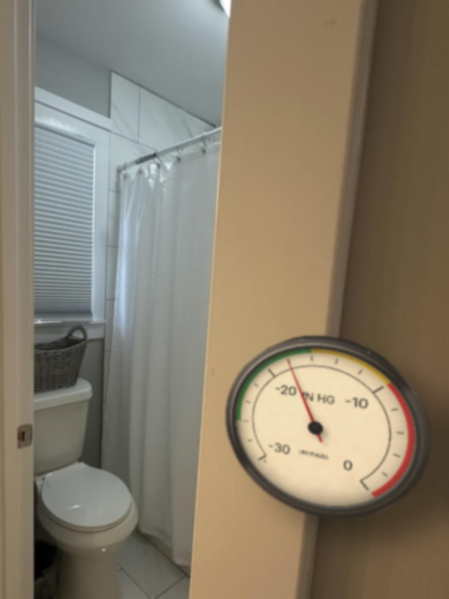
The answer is -18 inHg
